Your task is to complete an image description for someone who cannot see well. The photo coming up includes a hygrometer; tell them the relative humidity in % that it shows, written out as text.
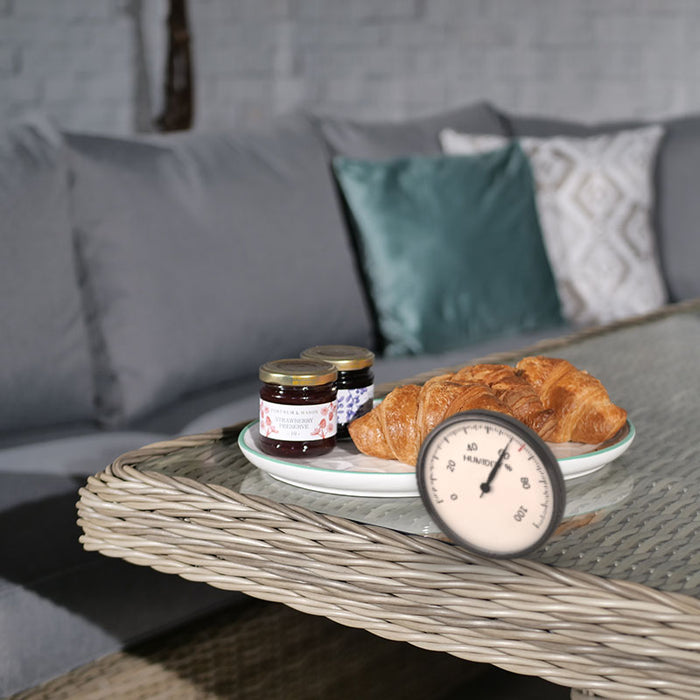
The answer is 60 %
